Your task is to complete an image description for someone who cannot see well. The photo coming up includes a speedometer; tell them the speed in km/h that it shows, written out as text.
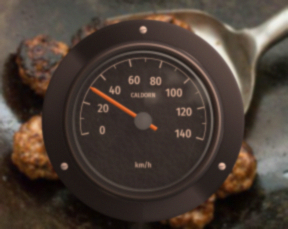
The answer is 30 km/h
